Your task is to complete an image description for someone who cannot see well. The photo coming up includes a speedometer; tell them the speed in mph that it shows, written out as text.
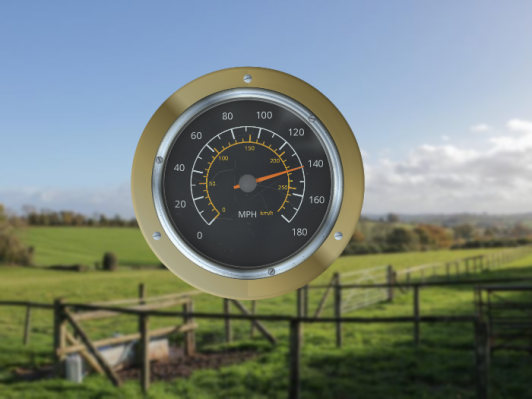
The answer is 140 mph
